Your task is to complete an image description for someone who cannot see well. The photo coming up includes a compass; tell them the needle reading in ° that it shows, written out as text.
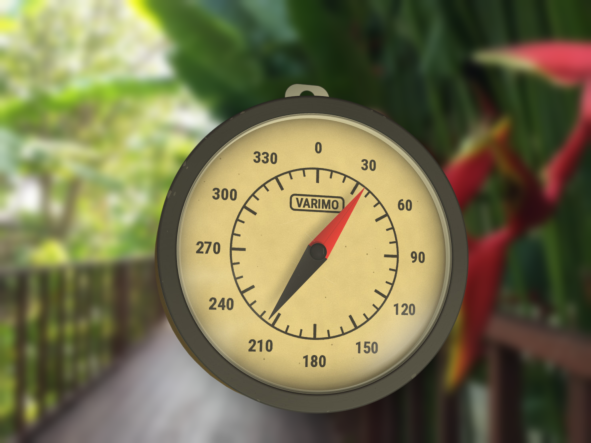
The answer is 35 °
